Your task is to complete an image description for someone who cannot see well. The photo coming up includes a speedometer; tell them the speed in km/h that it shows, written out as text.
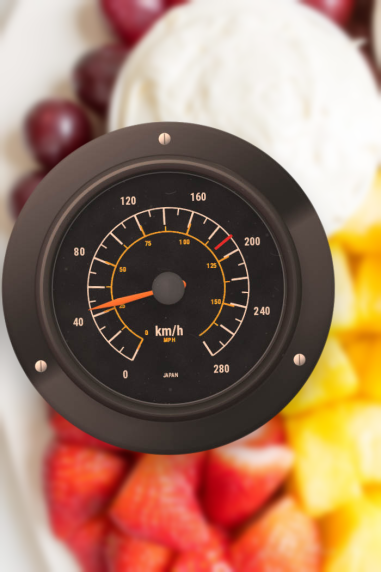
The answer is 45 km/h
